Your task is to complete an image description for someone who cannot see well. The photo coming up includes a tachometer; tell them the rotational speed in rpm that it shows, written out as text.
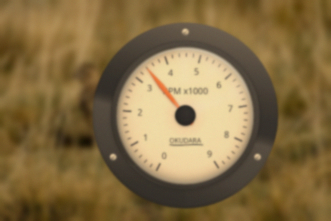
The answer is 3400 rpm
